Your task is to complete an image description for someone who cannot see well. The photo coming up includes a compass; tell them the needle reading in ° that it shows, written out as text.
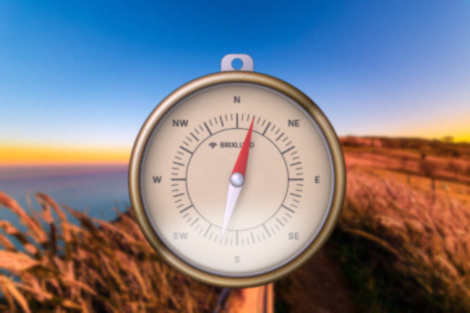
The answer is 15 °
